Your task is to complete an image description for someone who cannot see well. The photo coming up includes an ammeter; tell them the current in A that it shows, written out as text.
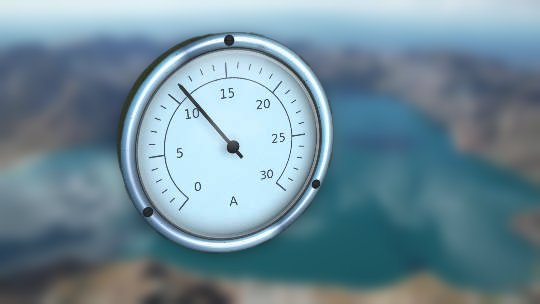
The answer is 11 A
